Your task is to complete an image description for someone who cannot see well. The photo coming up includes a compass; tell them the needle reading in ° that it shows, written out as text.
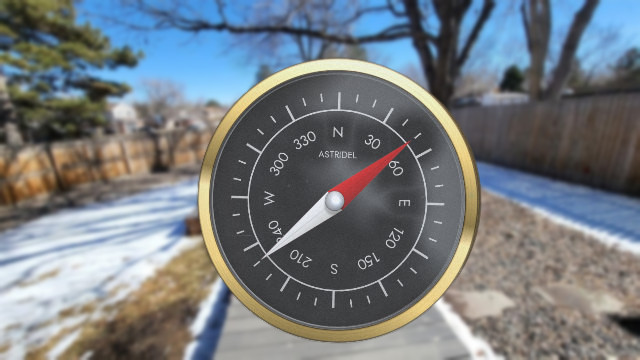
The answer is 50 °
